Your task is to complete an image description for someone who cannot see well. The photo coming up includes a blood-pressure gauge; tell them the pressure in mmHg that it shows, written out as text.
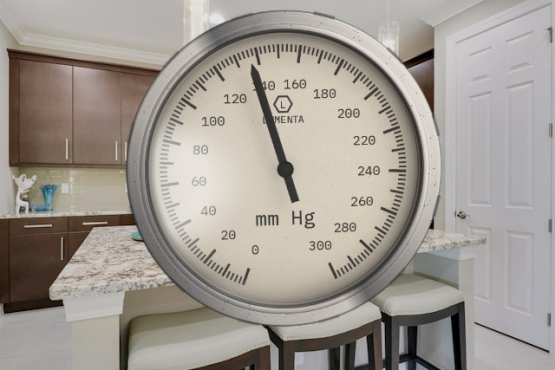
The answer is 136 mmHg
